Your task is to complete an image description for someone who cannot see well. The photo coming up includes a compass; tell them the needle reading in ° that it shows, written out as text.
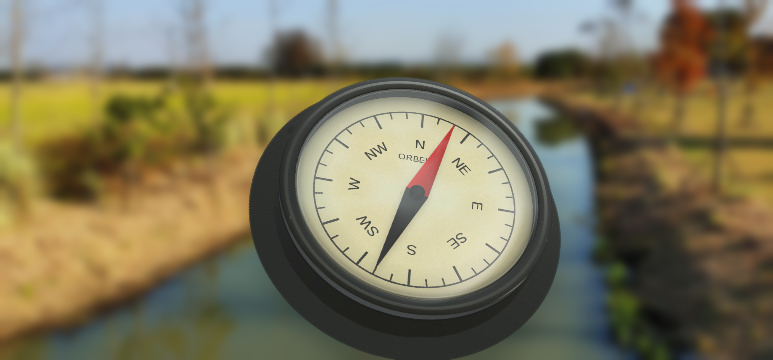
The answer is 20 °
